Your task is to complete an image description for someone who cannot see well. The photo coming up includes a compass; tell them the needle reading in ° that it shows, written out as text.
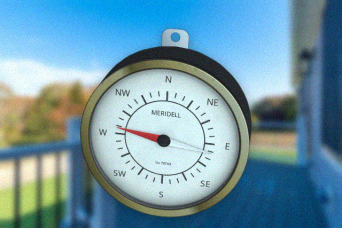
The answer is 280 °
